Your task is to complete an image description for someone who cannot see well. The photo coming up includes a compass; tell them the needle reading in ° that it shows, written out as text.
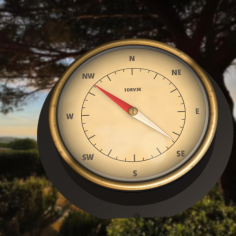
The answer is 310 °
